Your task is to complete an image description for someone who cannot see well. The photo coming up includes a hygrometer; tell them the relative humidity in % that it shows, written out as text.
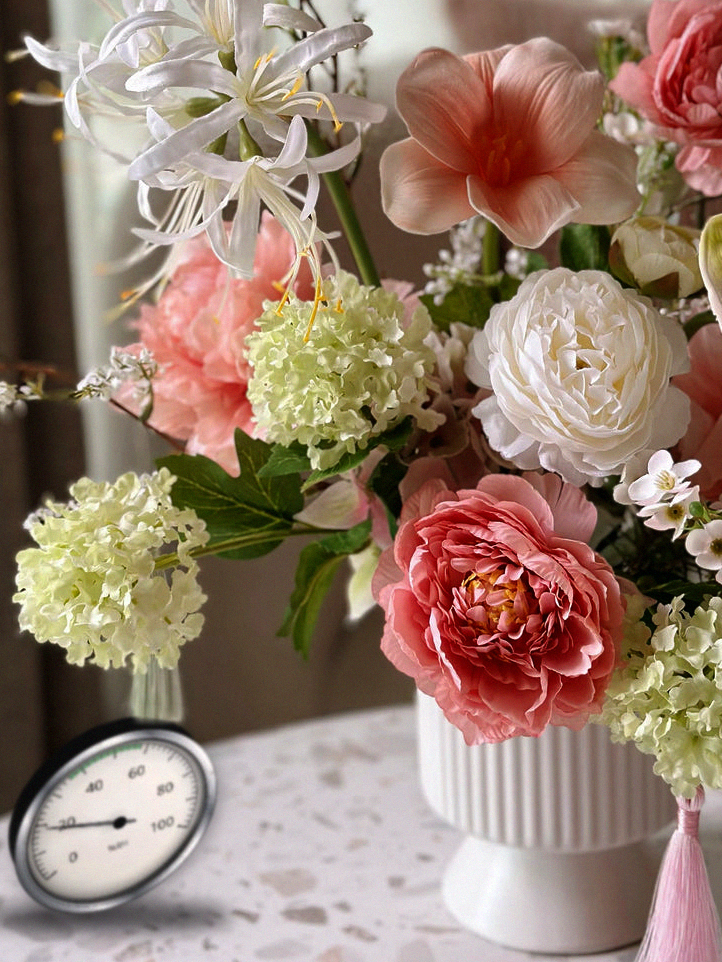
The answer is 20 %
